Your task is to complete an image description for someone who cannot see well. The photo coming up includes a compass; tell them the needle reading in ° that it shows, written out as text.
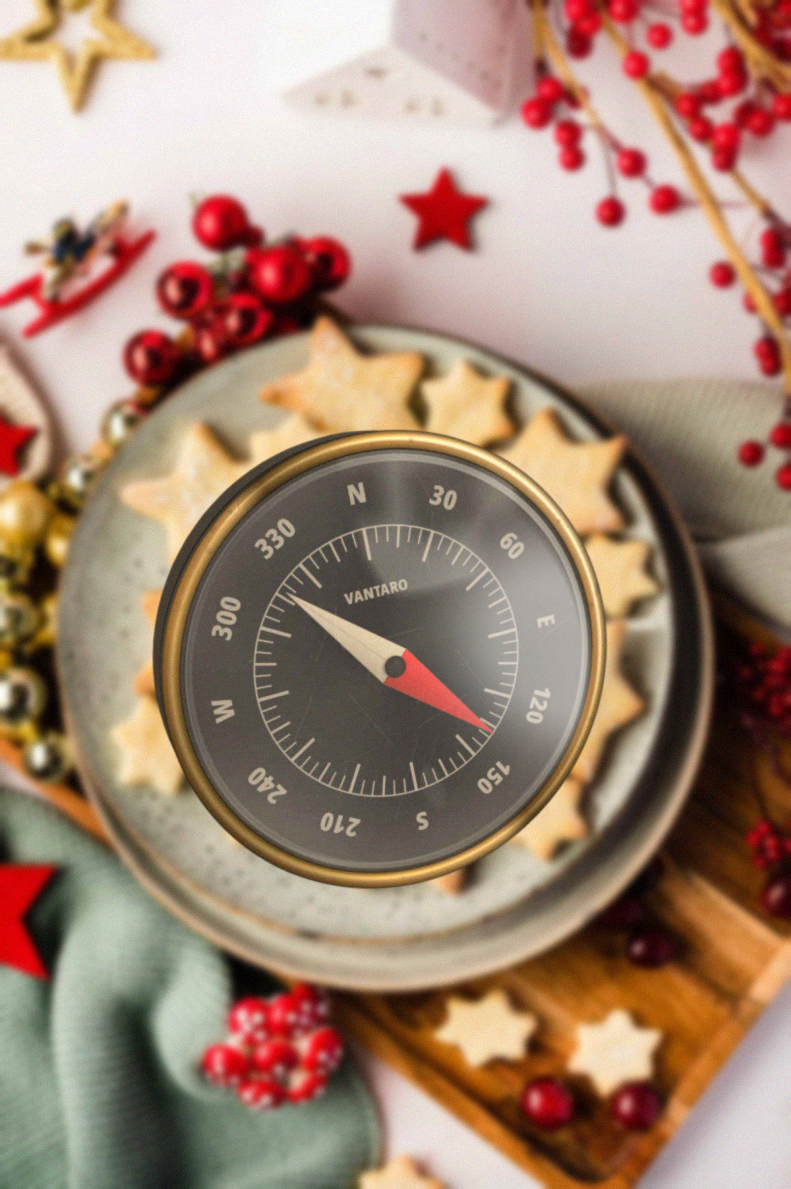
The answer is 137.5 °
